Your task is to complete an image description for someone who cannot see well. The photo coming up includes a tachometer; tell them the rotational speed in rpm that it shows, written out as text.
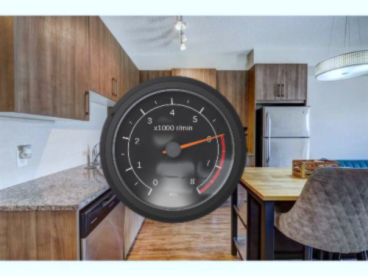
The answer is 6000 rpm
